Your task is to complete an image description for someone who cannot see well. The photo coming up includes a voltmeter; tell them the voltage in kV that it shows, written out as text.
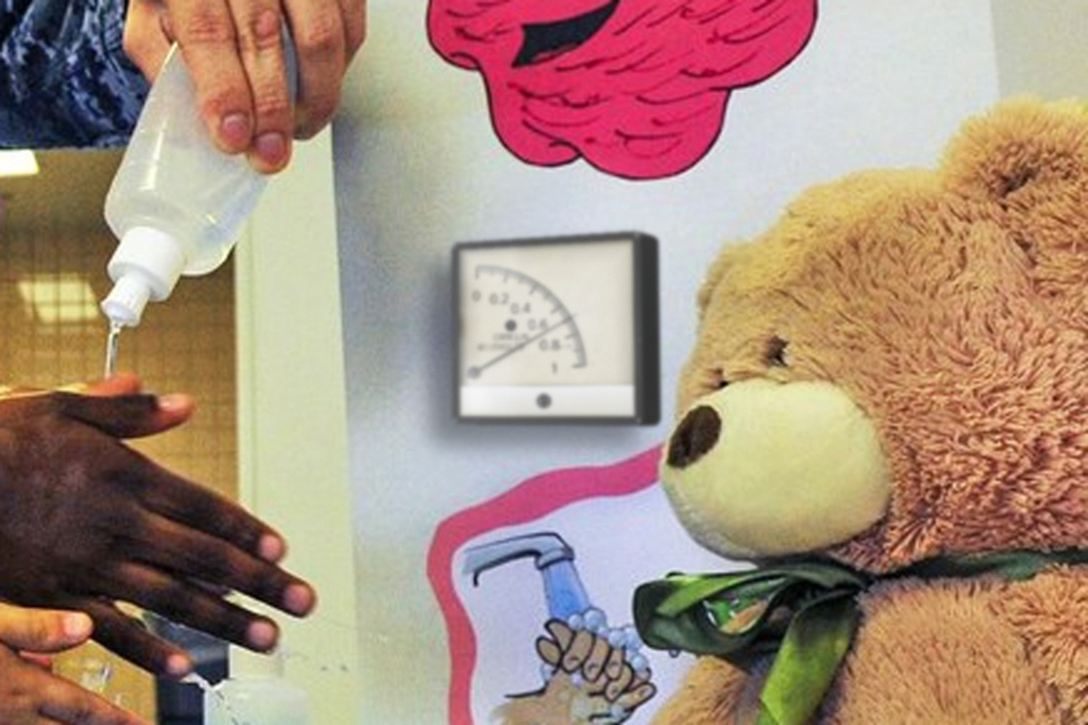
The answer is 0.7 kV
